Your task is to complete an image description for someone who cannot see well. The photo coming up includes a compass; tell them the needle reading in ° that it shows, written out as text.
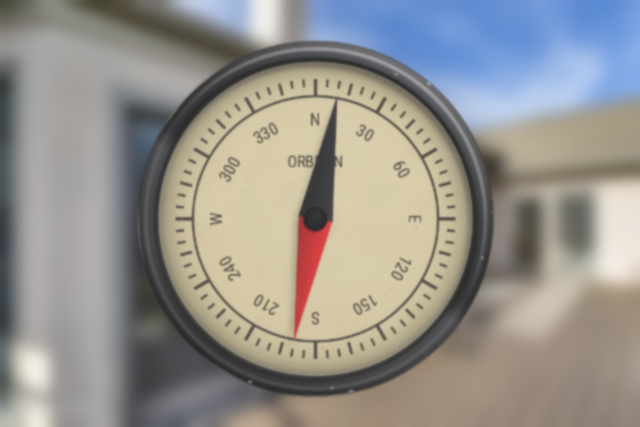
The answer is 190 °
